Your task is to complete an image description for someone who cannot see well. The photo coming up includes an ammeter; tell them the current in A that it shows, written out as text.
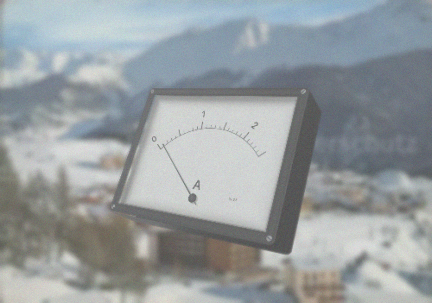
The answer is 0.1 A
